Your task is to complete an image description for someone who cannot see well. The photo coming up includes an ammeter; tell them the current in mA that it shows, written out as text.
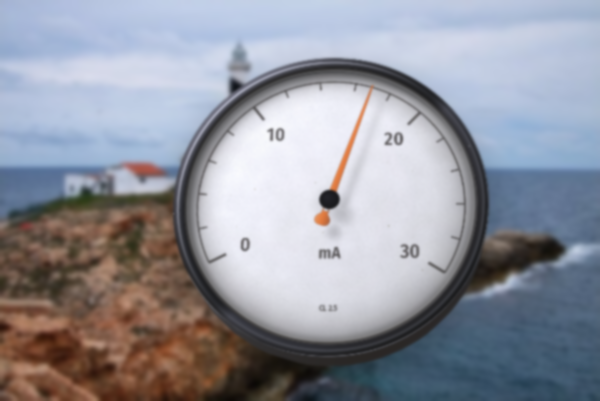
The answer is 17 mA
